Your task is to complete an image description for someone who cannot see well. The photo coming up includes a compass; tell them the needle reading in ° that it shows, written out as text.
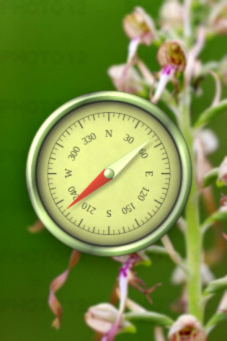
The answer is 230 °
